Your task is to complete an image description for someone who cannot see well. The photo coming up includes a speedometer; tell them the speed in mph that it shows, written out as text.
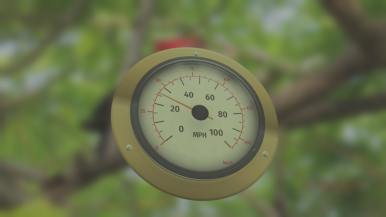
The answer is 25 mph
